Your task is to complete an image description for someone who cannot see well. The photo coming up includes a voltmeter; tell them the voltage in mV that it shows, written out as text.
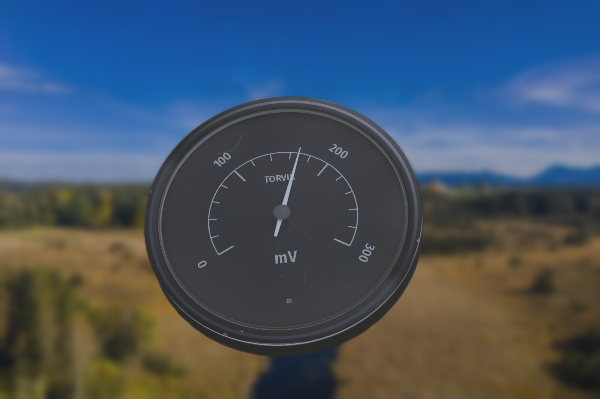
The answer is 170 mV
